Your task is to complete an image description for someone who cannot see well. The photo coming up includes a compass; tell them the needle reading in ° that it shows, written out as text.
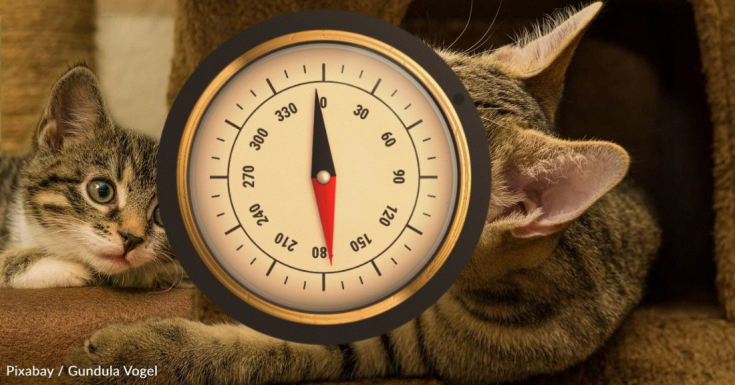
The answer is 175 °
